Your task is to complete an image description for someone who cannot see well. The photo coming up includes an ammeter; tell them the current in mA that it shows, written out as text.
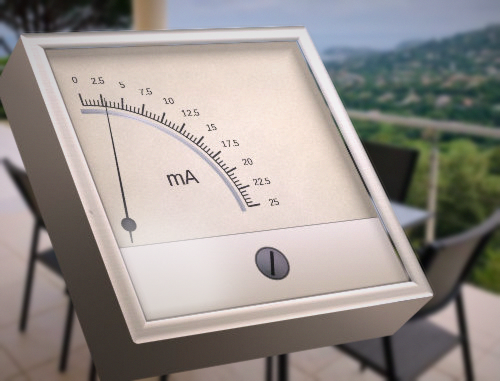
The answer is 2.5 mA
